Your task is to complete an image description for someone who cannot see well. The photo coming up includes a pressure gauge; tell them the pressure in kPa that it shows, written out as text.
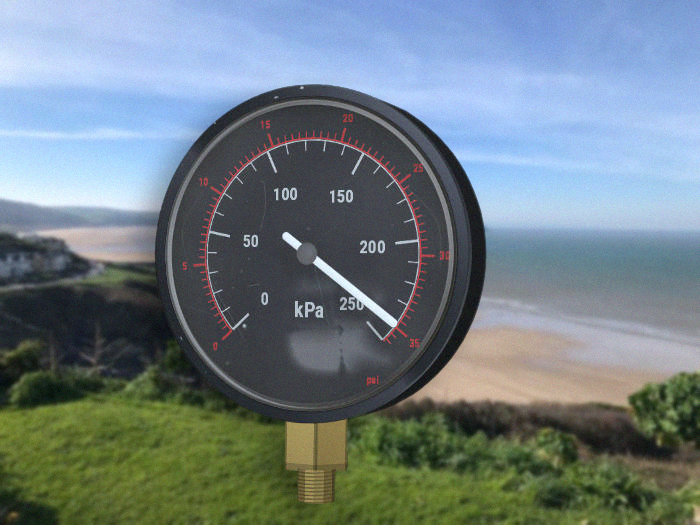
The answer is 240 kPa
